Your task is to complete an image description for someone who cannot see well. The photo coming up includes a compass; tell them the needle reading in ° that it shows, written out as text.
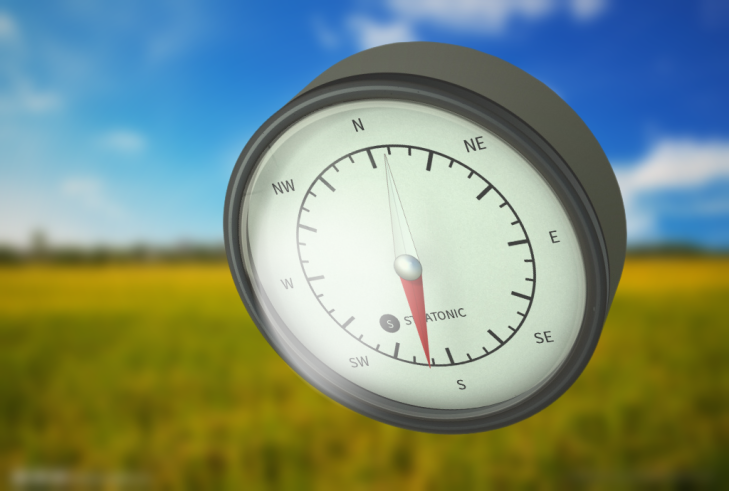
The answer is 190 °
